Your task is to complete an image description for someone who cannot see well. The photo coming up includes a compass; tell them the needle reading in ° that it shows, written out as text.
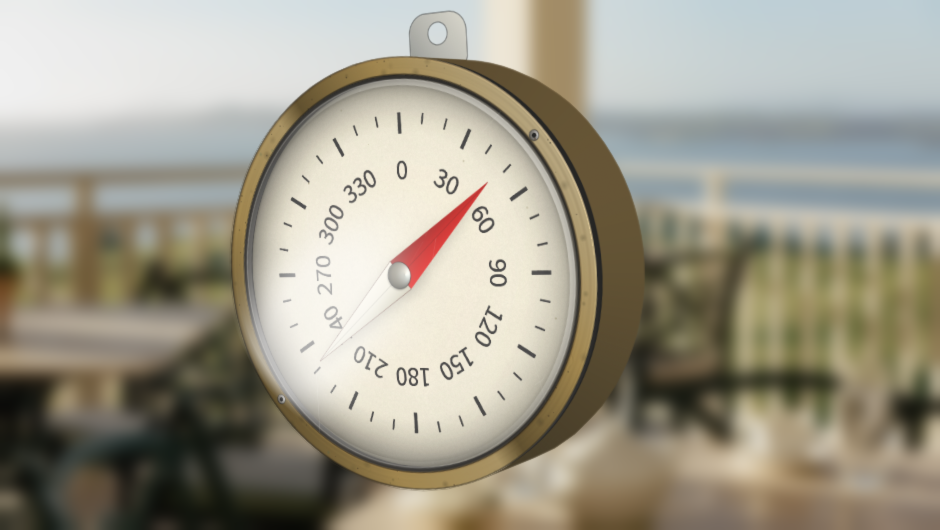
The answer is 50 °
